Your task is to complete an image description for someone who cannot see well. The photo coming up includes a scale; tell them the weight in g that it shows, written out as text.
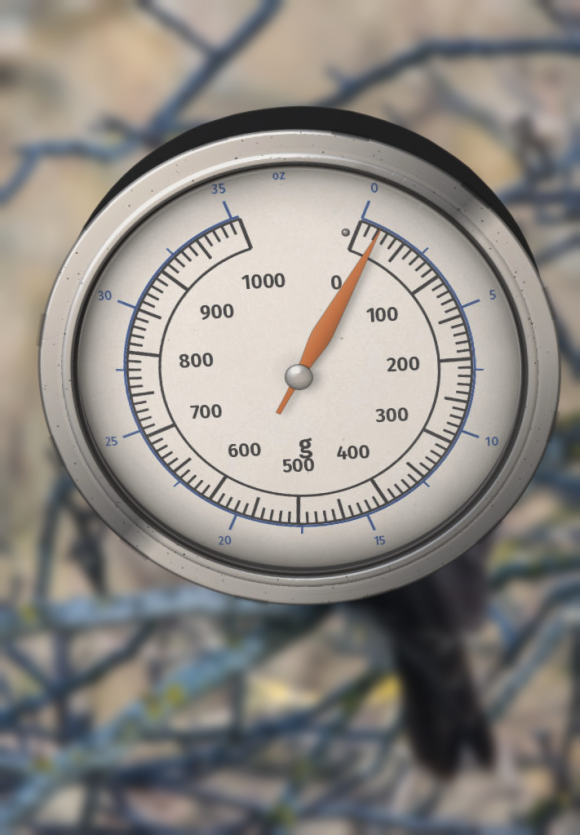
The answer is 20 g
